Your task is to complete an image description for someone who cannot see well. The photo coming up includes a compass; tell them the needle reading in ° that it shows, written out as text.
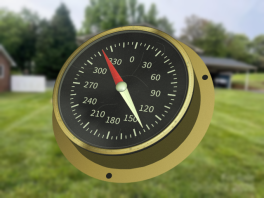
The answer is 320 °
